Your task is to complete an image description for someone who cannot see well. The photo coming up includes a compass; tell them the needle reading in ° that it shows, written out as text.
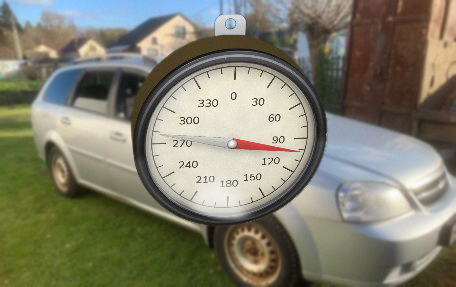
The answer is 100 °
